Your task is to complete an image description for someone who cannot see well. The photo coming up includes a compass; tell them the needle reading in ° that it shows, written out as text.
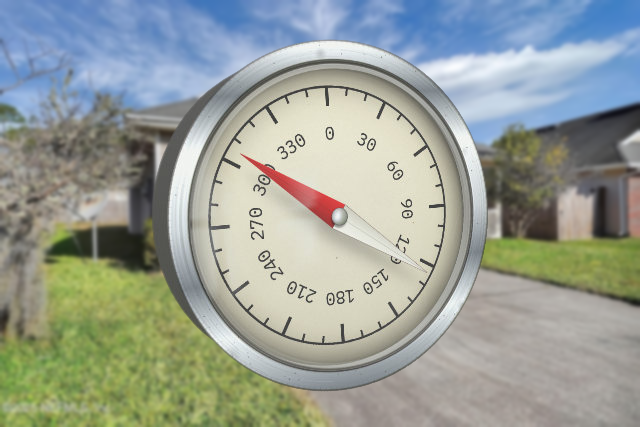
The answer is 305 °
